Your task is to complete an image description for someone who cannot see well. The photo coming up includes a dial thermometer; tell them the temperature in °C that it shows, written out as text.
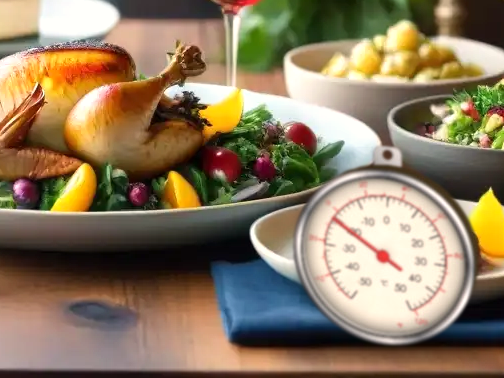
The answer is -20 °C
